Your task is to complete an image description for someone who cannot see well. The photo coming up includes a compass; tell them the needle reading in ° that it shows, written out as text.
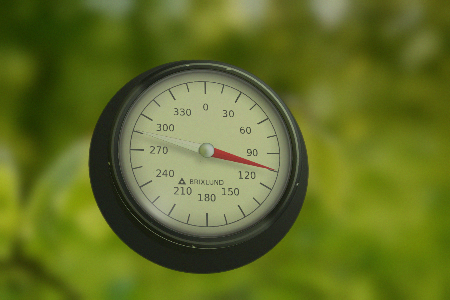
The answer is 105 °
